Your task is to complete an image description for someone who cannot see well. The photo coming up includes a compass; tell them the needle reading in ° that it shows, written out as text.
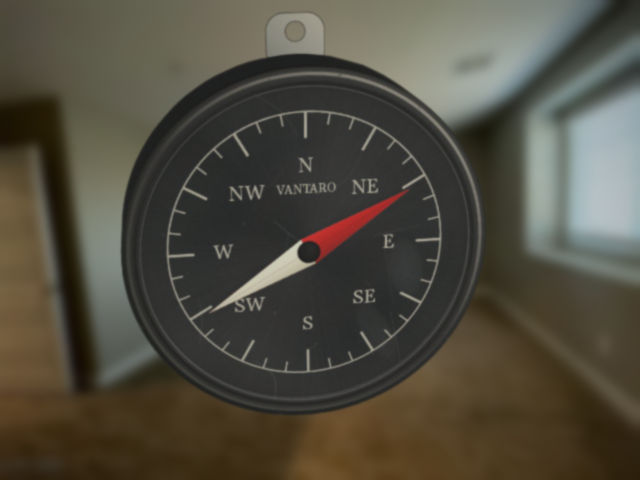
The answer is 60 °
